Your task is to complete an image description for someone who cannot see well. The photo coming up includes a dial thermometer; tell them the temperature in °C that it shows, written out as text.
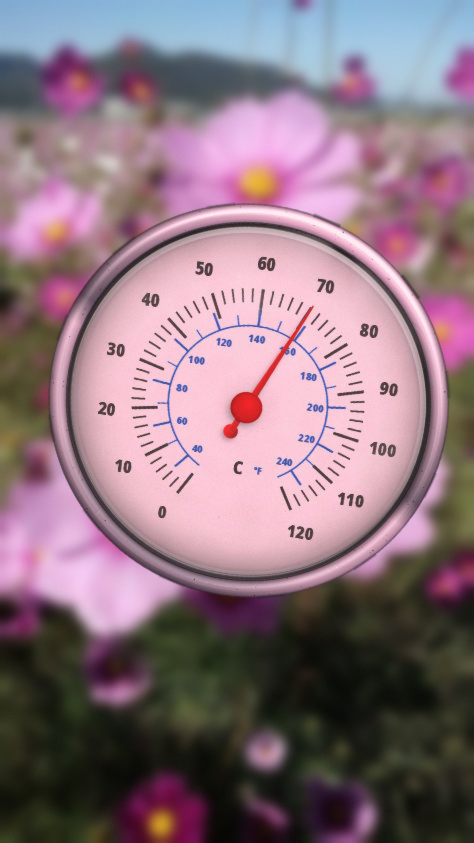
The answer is 70 °C
